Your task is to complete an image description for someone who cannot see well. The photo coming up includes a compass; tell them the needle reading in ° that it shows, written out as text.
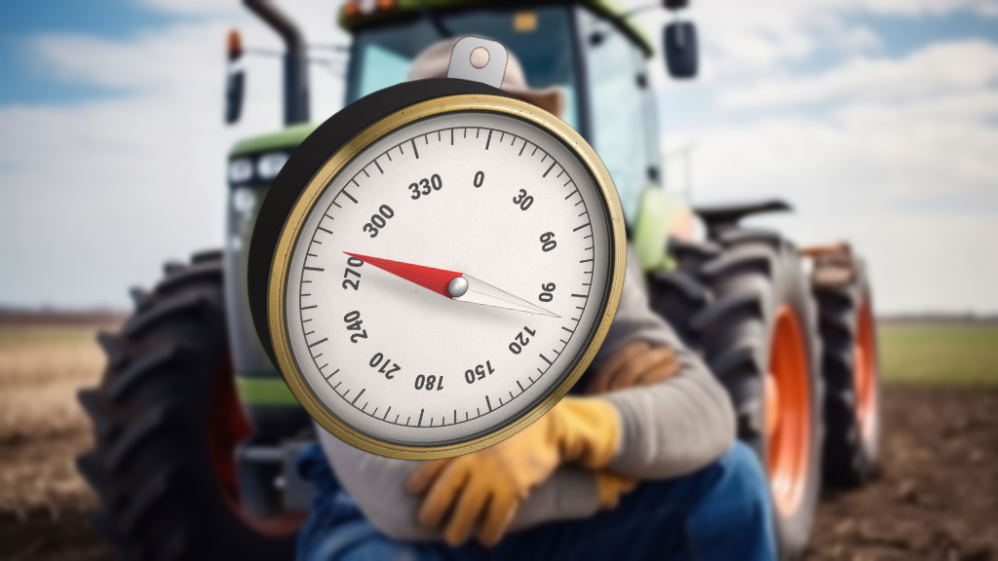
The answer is 280 °
